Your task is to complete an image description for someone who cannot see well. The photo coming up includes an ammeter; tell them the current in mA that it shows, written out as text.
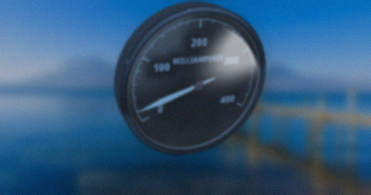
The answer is 20 mA
